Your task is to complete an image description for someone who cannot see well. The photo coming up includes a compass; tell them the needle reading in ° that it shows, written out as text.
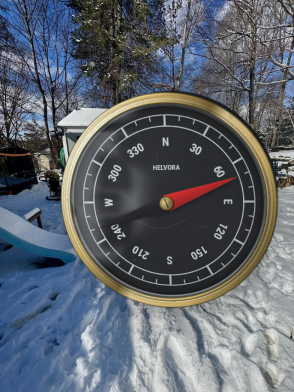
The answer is 70 °
